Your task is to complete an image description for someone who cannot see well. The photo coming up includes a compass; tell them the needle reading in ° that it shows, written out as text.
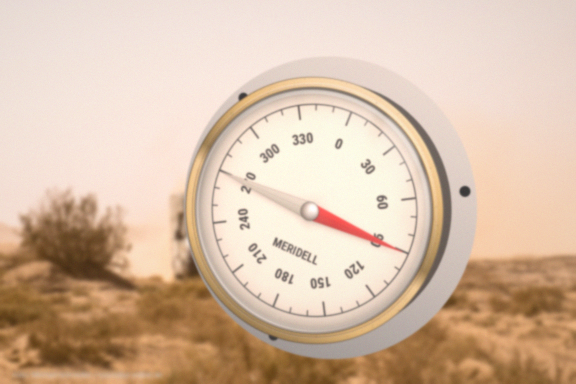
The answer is 90 °
